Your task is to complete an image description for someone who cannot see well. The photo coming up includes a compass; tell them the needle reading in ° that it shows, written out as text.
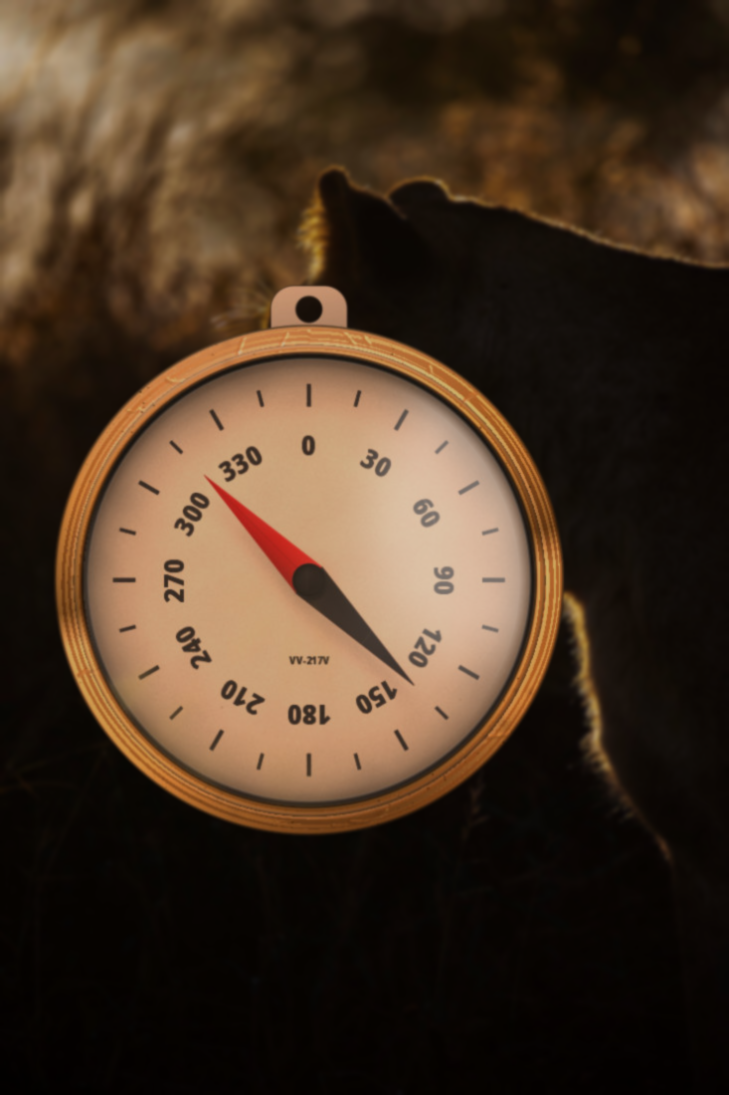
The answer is 315 °
